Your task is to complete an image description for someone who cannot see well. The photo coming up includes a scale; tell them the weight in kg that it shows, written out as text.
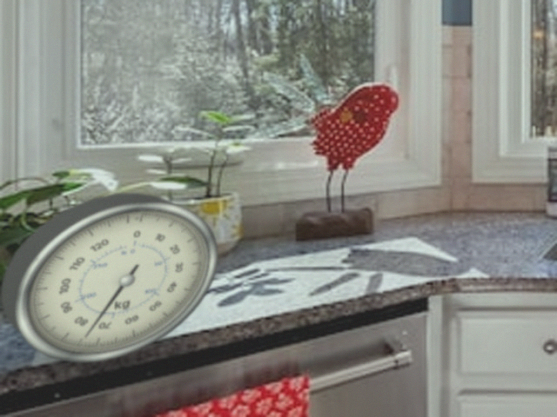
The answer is 75 kg
